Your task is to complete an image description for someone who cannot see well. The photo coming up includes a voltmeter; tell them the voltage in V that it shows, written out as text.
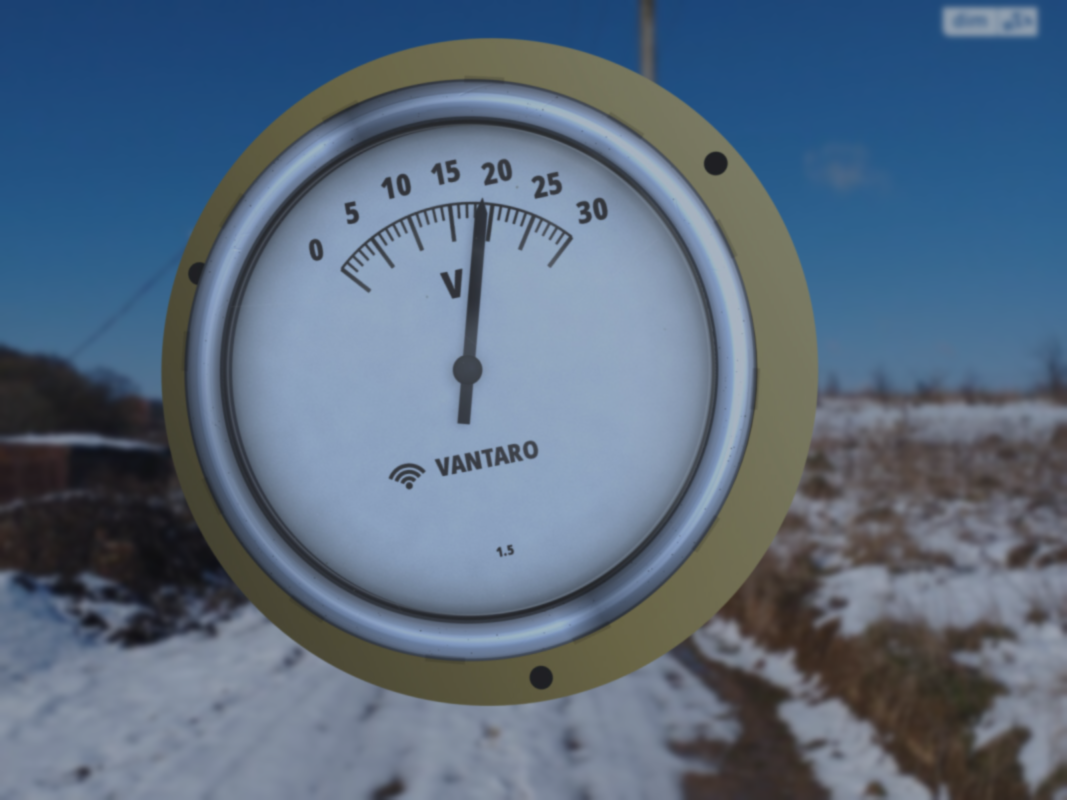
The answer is 19 V
